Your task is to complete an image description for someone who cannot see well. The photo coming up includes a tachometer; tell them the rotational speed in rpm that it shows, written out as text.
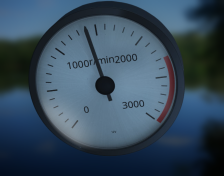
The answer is 1400 rpm
